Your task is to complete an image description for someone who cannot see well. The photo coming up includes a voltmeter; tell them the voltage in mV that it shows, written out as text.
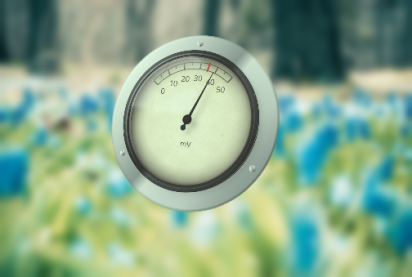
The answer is 40 mV
